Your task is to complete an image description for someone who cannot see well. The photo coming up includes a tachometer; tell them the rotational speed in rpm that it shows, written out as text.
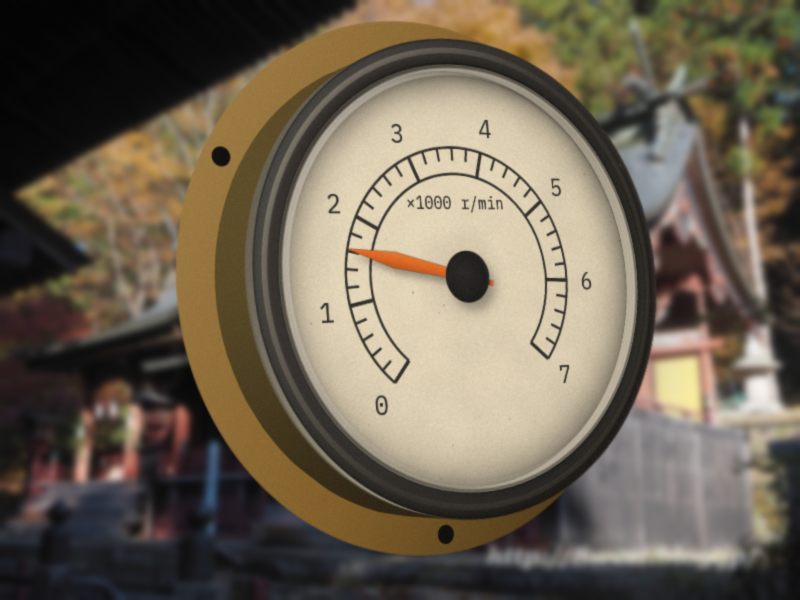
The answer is 1600 rpm
